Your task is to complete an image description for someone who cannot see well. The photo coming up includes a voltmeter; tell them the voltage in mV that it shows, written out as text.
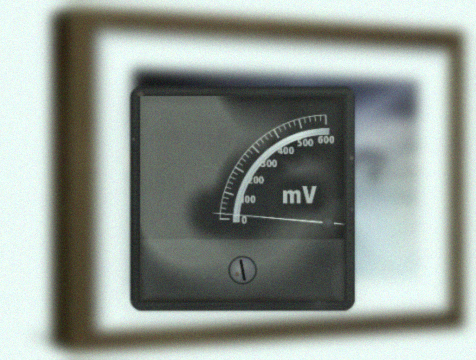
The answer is 20 mV
